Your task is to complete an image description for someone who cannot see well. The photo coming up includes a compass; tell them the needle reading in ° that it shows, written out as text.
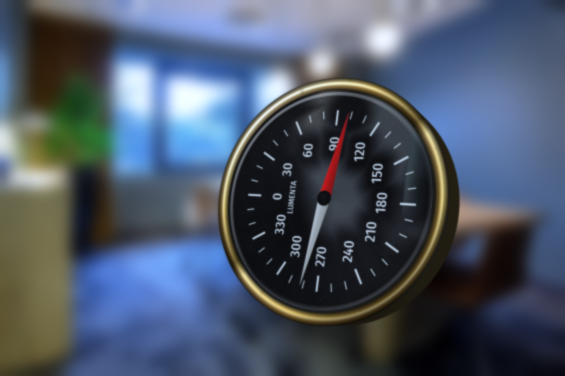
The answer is 100 °
